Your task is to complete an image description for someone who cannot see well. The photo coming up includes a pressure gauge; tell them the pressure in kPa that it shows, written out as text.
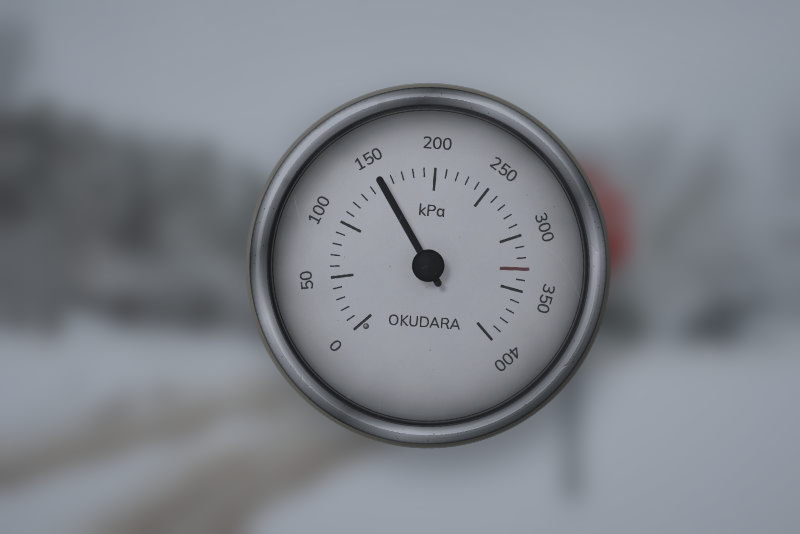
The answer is 150 kPa
